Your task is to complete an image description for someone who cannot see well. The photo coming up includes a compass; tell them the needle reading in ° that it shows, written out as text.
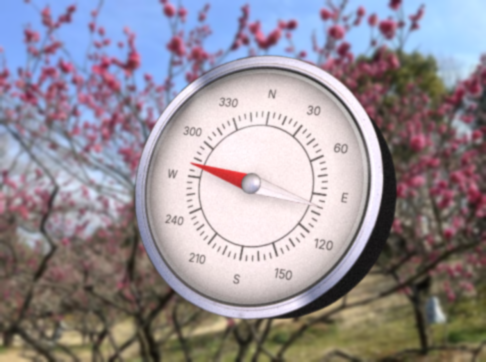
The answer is 280 °
